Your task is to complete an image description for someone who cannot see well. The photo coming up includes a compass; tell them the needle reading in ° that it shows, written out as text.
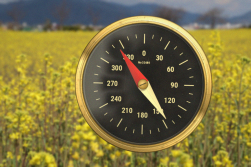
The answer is 325 °
